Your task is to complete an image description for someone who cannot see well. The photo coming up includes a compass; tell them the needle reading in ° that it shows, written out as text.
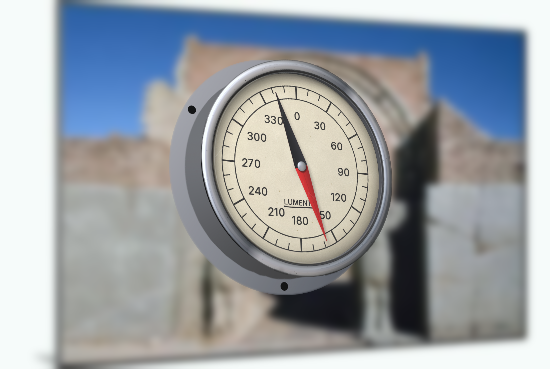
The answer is 160 °
